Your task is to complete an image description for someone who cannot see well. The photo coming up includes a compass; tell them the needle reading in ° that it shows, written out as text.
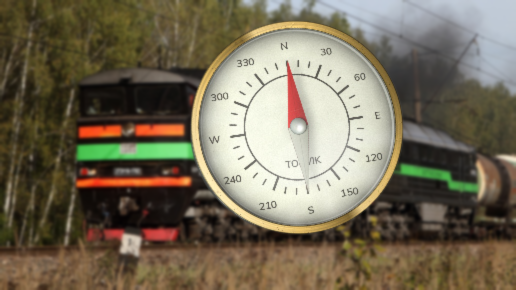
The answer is 0 °
